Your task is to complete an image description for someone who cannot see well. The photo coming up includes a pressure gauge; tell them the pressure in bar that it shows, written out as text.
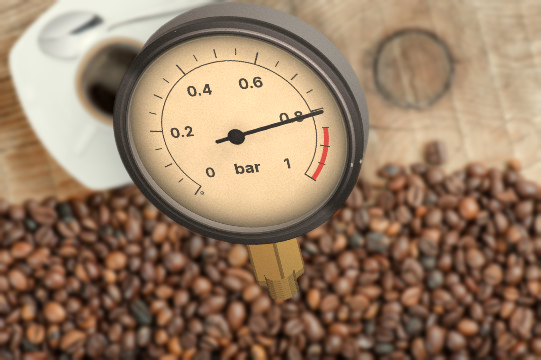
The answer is 0.8 bar
